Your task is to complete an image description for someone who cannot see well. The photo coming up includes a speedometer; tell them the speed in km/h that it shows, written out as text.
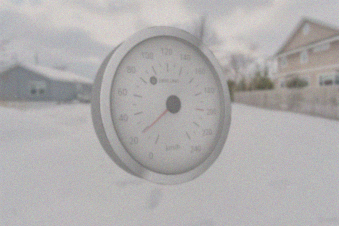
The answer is 20 km/h
